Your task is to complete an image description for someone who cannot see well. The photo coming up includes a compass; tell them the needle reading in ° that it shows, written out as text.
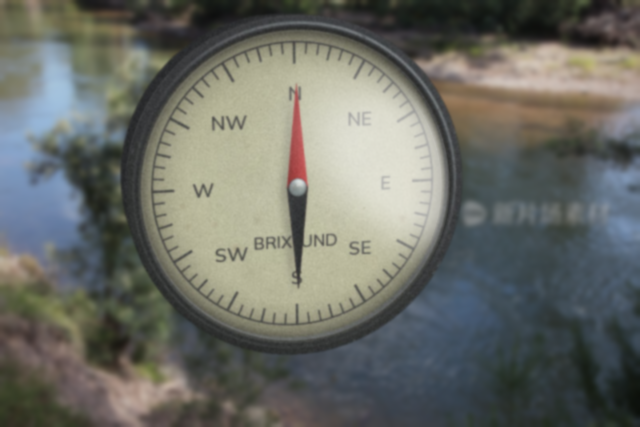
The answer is 0 °
